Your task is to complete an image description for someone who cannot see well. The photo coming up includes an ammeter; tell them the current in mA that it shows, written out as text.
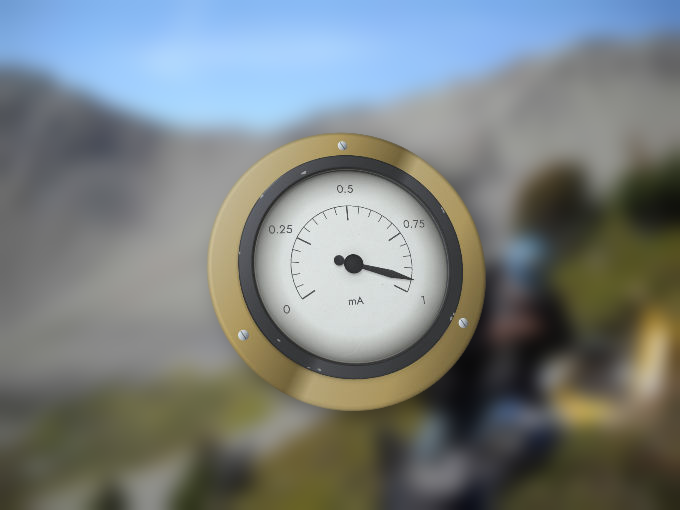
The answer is 0.95 mA
